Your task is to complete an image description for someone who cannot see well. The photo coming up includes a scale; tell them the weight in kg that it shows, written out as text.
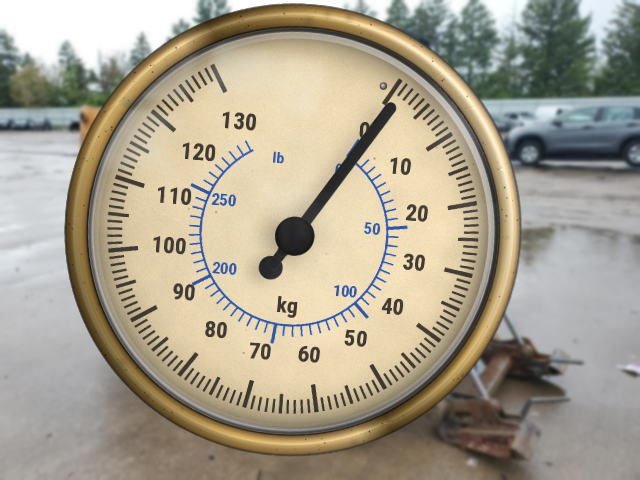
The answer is 1 kg
